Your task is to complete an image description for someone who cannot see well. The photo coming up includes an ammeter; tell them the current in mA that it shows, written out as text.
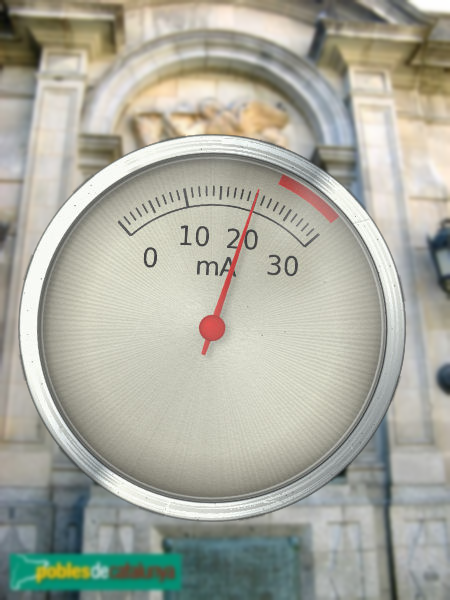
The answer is 20 mA
